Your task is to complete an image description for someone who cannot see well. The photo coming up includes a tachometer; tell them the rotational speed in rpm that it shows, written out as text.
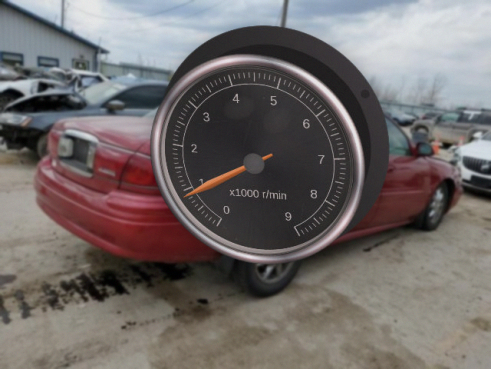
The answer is 900 rpm
